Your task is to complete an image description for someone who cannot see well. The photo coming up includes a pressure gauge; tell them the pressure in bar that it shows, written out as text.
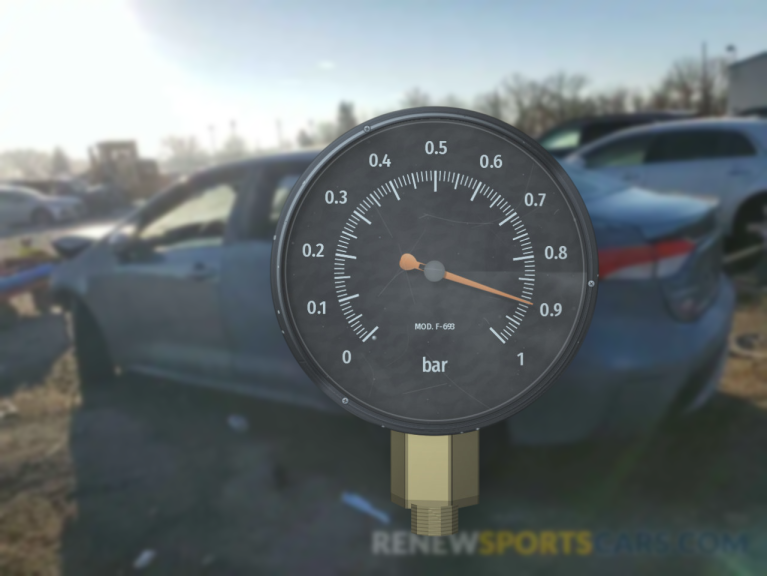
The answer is 0.9 bar
